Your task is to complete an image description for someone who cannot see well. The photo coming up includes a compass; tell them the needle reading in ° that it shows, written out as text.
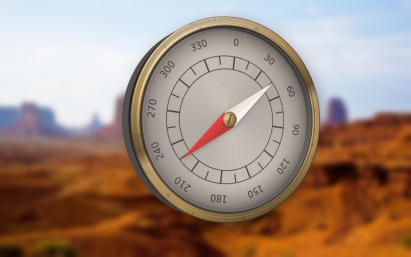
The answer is 225 °
